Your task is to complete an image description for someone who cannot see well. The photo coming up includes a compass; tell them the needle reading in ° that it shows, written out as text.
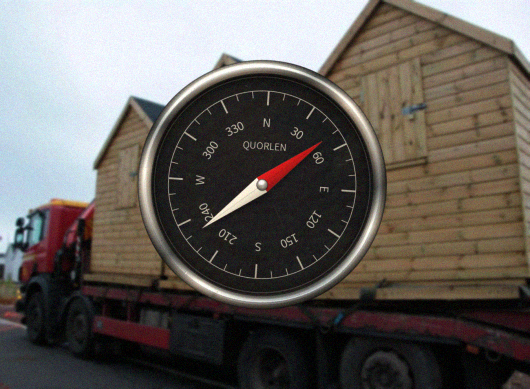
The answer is 50 °
